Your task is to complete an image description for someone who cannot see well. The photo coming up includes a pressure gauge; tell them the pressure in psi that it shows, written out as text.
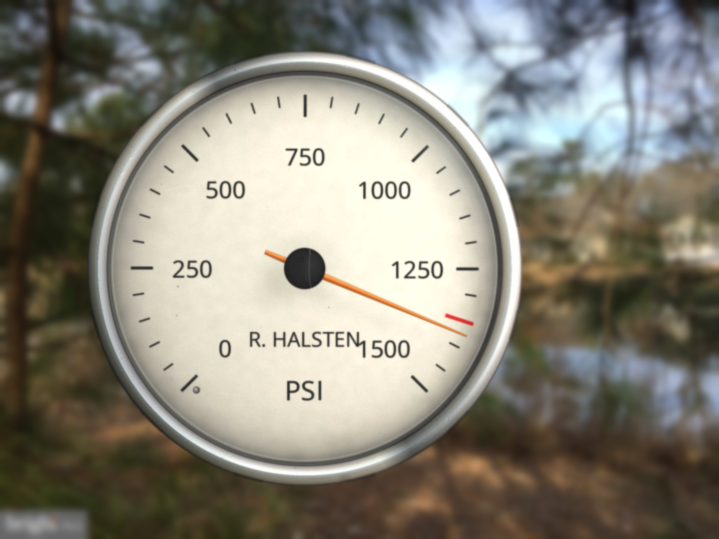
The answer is 1375 psi
